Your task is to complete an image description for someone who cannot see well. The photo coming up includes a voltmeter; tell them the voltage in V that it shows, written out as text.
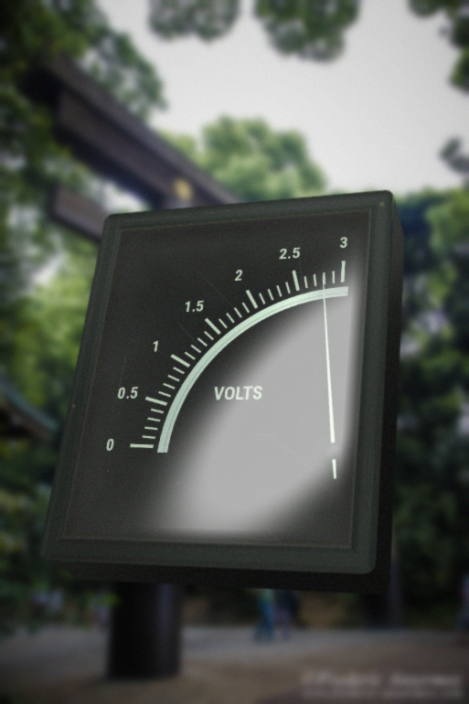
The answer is 2.8 V
